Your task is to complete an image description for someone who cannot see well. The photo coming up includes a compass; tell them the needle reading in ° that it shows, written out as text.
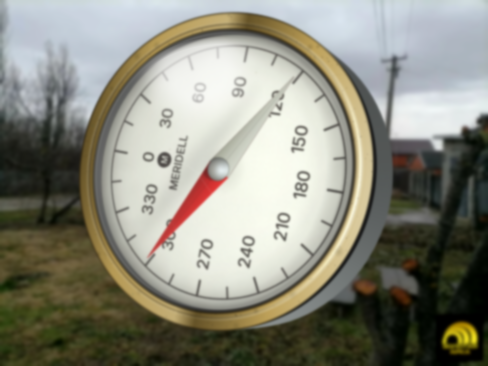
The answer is 300 °
